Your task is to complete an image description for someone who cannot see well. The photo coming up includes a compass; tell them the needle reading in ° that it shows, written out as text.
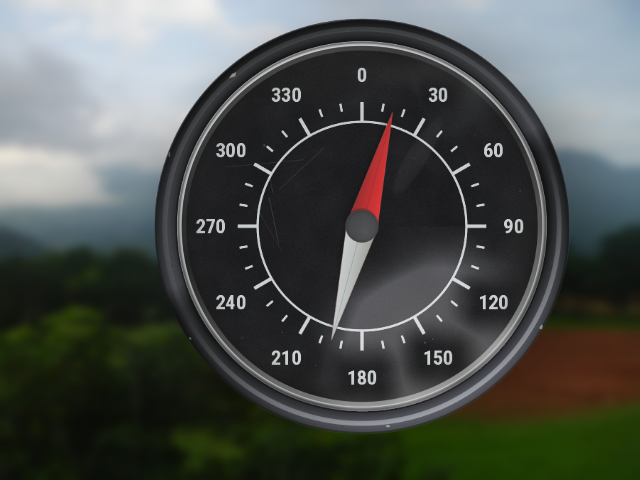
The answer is 15 °
